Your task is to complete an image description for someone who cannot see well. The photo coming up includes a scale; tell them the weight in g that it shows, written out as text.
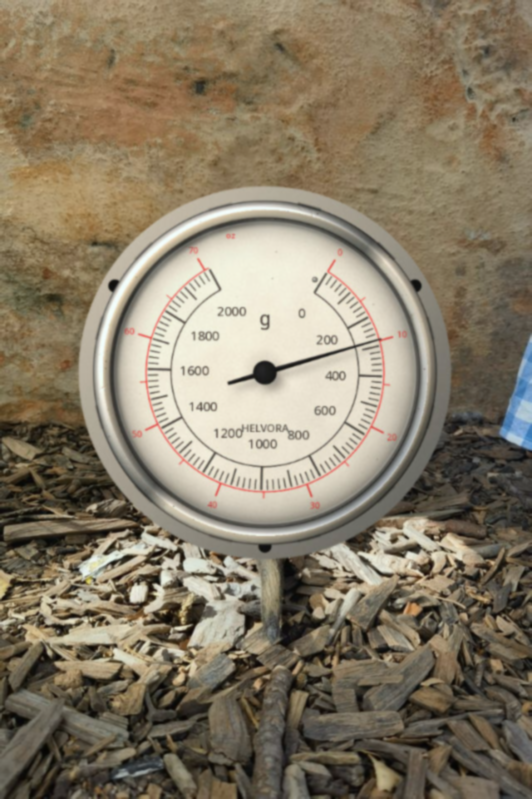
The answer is 280 g
